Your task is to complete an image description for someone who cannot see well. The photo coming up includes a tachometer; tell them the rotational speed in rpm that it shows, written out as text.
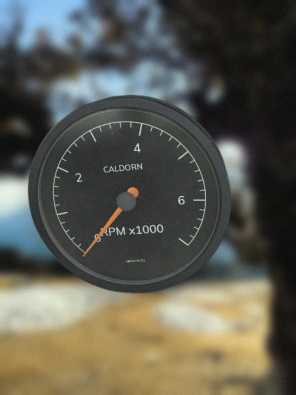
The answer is 0 rpm
